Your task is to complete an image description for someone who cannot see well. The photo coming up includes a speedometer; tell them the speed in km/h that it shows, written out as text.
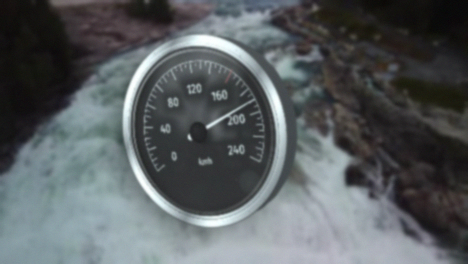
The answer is 190 km/h
